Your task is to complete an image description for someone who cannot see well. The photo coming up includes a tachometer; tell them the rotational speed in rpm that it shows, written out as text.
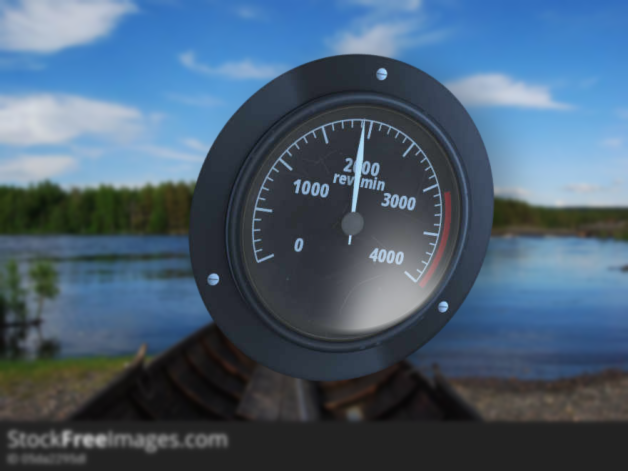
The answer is 1900 rpm
